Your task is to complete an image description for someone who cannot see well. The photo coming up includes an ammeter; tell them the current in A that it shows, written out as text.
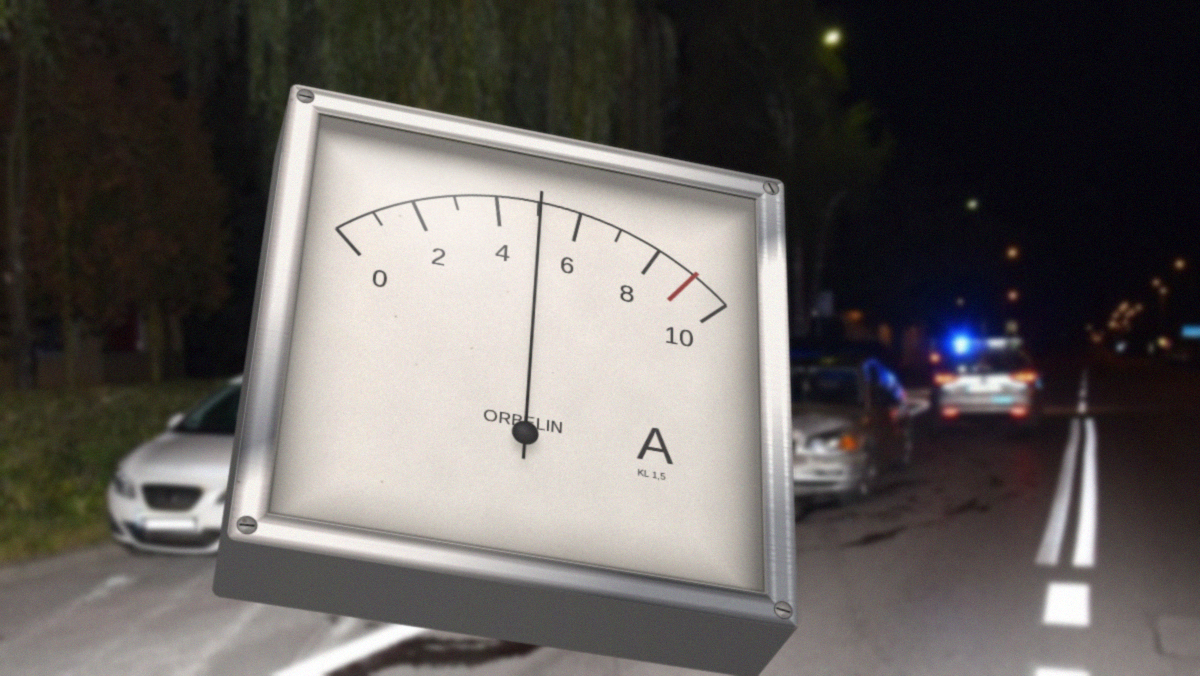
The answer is 5 A
